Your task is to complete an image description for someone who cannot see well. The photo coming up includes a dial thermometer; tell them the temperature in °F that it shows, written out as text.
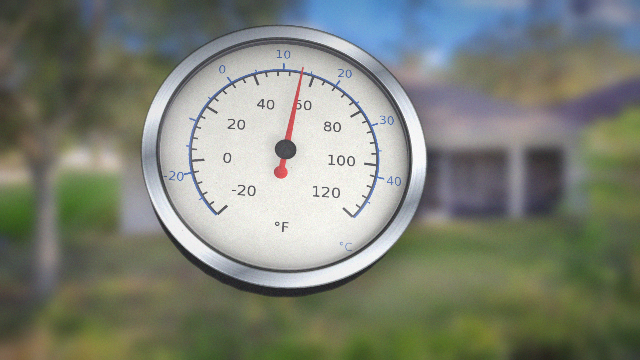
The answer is 56 °F
